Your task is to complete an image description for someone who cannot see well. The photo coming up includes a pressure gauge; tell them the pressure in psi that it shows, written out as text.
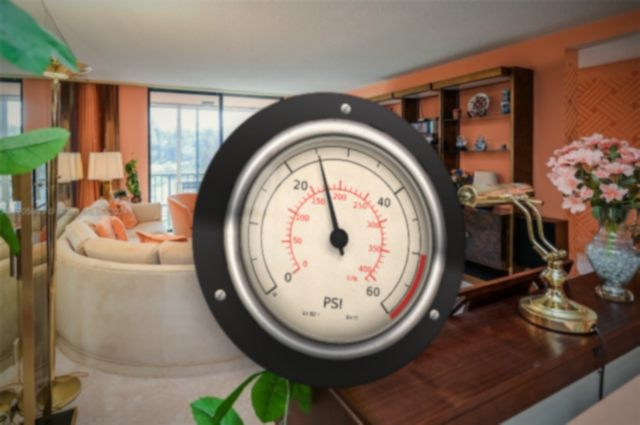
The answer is 25 psi
